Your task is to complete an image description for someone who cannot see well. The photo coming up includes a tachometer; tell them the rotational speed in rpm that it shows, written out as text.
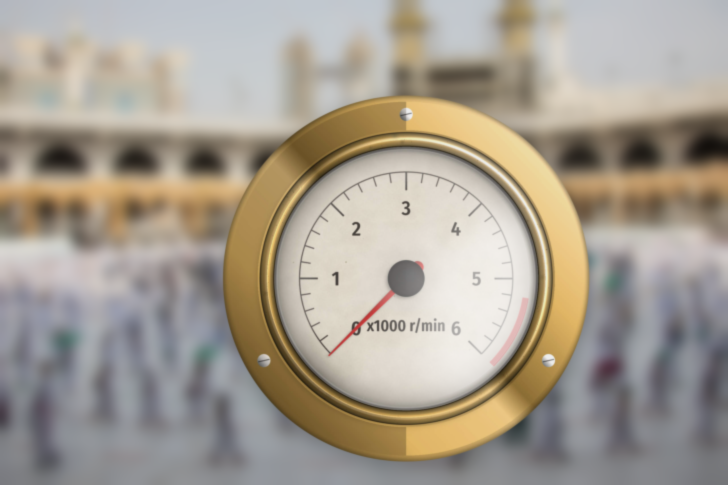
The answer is 0 rpm
